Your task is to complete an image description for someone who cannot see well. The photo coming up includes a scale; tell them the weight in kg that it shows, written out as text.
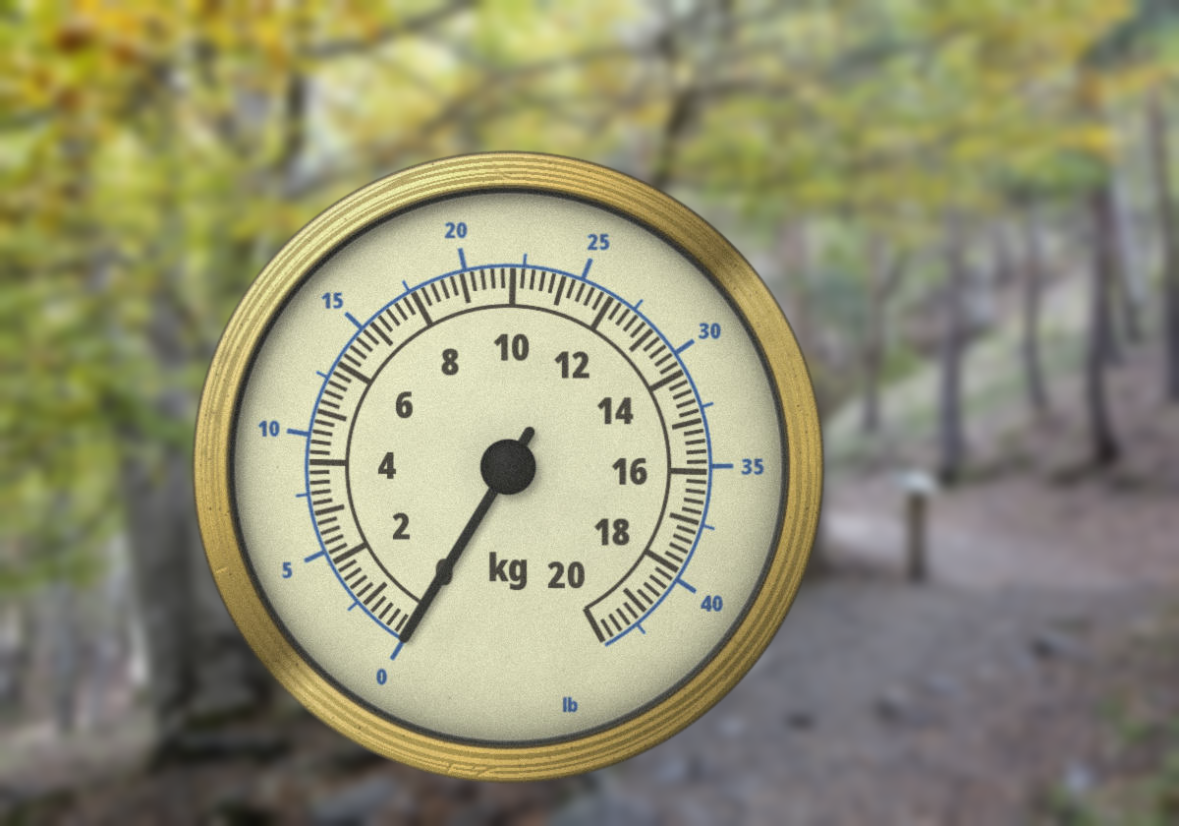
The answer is 0 kg
